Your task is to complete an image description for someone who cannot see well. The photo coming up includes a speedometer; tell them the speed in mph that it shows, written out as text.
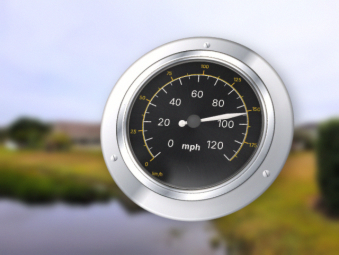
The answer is 95 mph
